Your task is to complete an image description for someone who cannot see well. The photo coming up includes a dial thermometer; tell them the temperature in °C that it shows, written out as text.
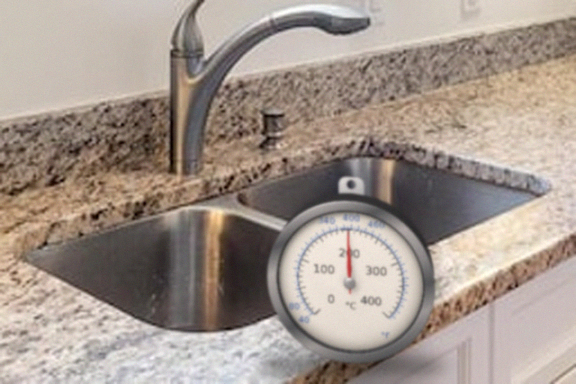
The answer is 200 °C
